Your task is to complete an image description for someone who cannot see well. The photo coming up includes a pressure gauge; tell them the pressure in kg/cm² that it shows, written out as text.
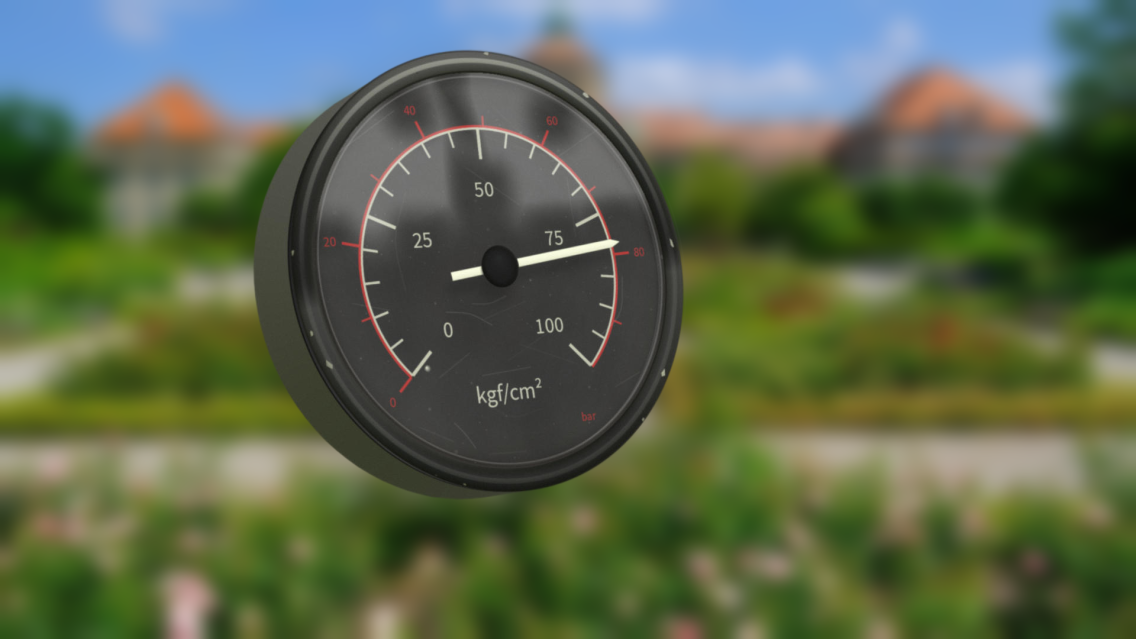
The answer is 80 kg/cm²
